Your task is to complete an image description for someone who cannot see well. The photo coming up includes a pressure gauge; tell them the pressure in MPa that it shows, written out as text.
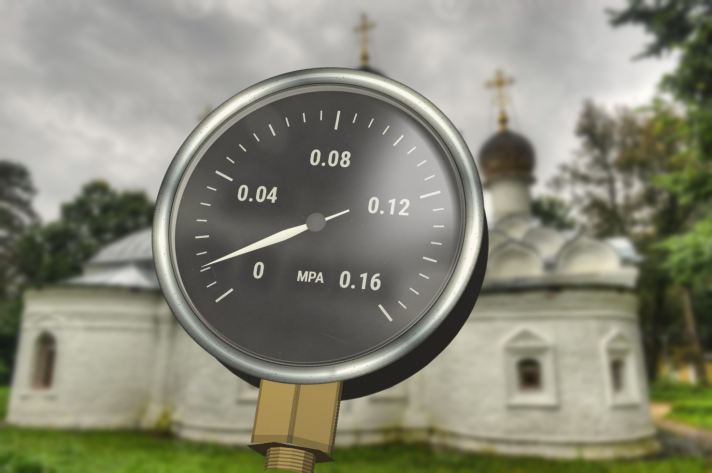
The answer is 0.01 MPa
